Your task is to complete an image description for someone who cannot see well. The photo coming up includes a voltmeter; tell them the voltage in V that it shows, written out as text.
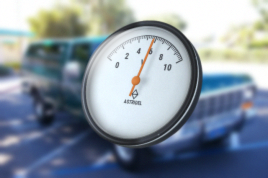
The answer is 6 V
